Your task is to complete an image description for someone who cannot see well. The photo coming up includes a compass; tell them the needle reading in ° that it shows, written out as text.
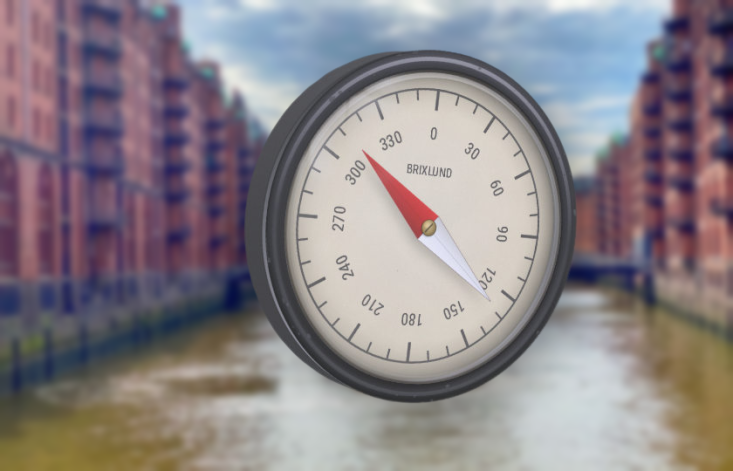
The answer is 310 °
